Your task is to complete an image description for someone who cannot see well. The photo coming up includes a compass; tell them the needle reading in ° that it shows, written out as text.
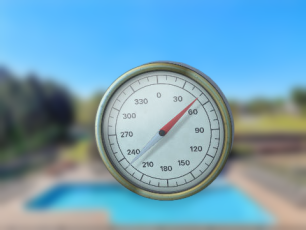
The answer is 50 °
